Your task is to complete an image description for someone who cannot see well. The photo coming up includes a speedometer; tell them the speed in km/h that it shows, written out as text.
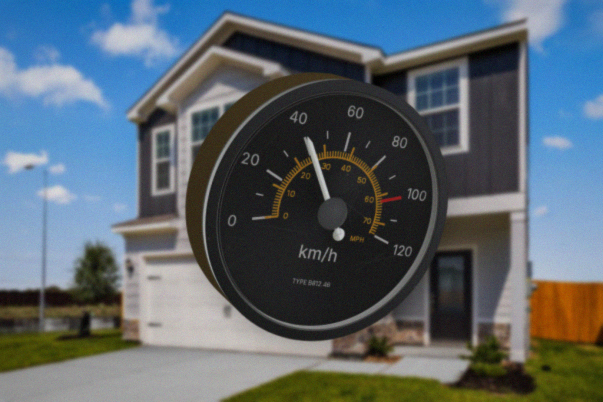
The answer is 40 km/h
